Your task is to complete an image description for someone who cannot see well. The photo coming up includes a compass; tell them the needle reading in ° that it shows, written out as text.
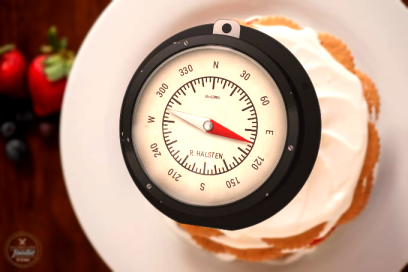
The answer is 105 °
